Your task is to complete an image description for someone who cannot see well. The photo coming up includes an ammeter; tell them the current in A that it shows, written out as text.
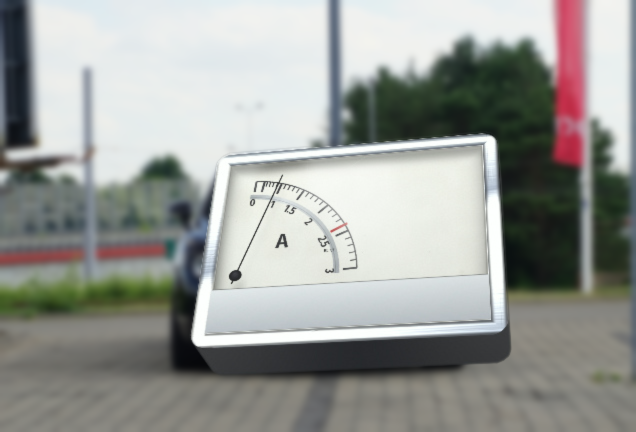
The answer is 1 A
